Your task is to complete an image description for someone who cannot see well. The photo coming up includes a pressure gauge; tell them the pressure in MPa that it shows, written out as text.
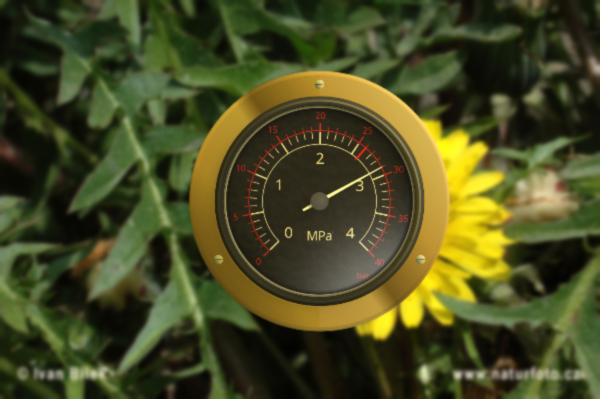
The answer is 2.9 MPa
